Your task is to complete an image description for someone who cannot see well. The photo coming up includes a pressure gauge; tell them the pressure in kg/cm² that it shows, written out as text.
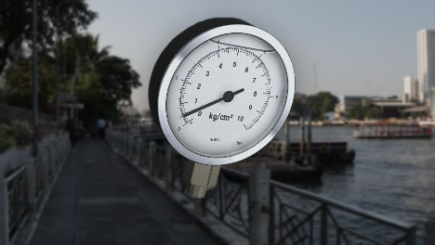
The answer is 0.5 kg/cm²
